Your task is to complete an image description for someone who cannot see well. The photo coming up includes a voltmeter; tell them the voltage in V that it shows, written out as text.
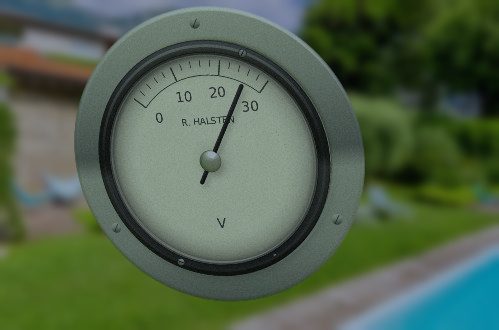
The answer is 26 V
